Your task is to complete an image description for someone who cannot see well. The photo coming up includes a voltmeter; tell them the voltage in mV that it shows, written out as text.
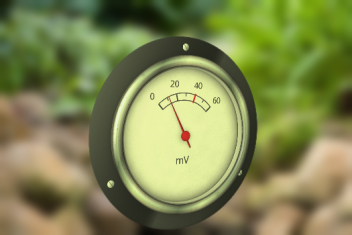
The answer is 10 mV
